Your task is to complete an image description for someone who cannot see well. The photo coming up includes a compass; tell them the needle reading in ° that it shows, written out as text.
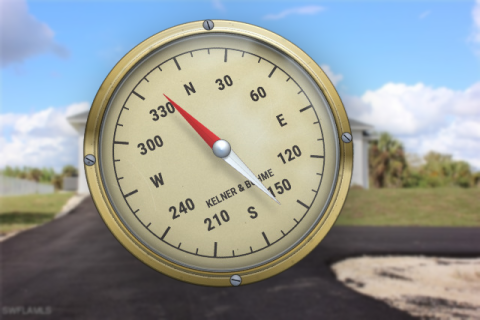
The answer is 340 °
